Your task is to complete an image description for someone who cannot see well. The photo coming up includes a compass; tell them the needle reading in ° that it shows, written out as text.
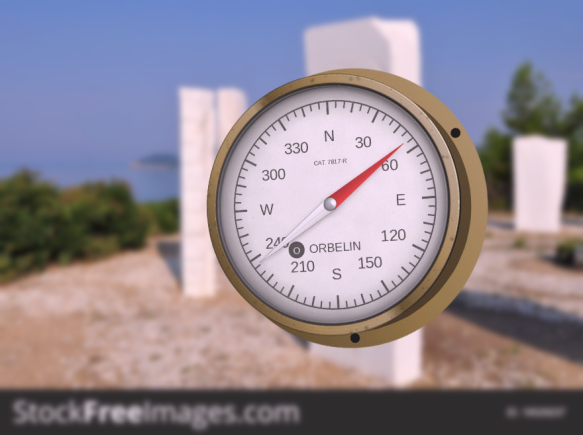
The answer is 55 °
